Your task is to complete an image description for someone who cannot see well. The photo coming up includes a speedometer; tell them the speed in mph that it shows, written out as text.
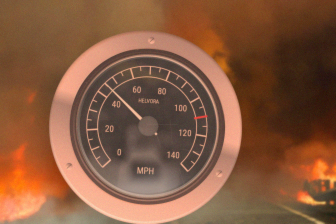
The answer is 45 mph
